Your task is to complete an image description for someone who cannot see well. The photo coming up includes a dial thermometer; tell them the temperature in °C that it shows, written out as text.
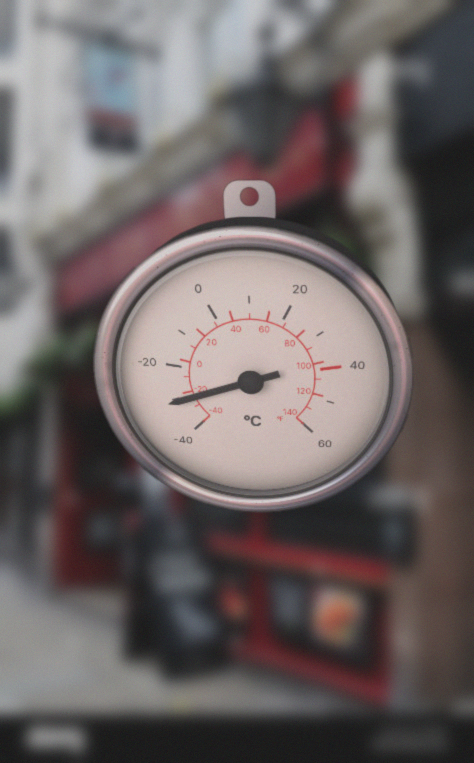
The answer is -30 °C
